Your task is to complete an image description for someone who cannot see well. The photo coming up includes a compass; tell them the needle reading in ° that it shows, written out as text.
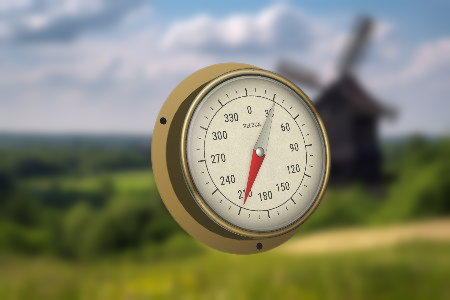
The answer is 210 °
